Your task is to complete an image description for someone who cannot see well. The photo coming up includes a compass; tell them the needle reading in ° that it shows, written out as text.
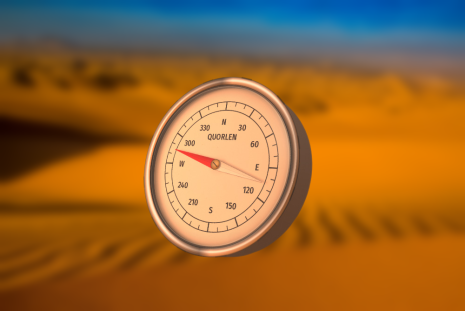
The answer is 285 °
